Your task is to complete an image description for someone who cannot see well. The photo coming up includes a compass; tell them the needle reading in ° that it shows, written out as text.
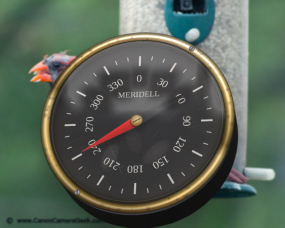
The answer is 240 °
